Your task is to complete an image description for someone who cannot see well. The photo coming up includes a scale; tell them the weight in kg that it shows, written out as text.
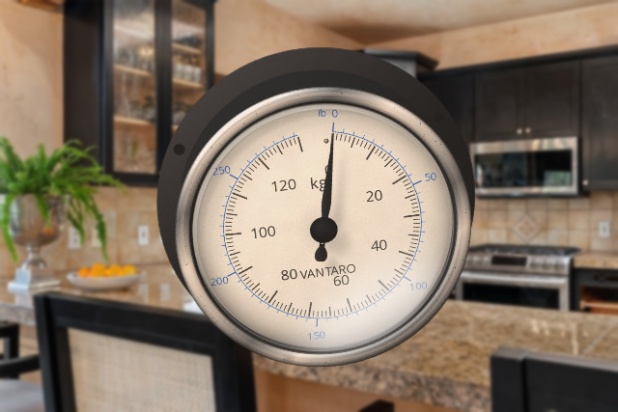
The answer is 0 kg
